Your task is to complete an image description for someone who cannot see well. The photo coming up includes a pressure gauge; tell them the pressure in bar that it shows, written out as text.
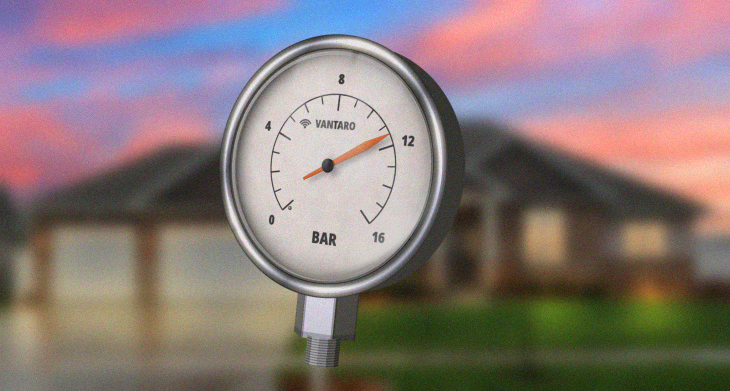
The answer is 11.5 bar
